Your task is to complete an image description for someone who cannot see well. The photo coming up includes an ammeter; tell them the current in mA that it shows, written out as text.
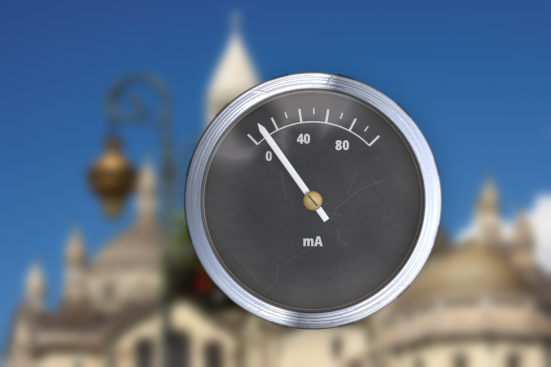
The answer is 10 mA
